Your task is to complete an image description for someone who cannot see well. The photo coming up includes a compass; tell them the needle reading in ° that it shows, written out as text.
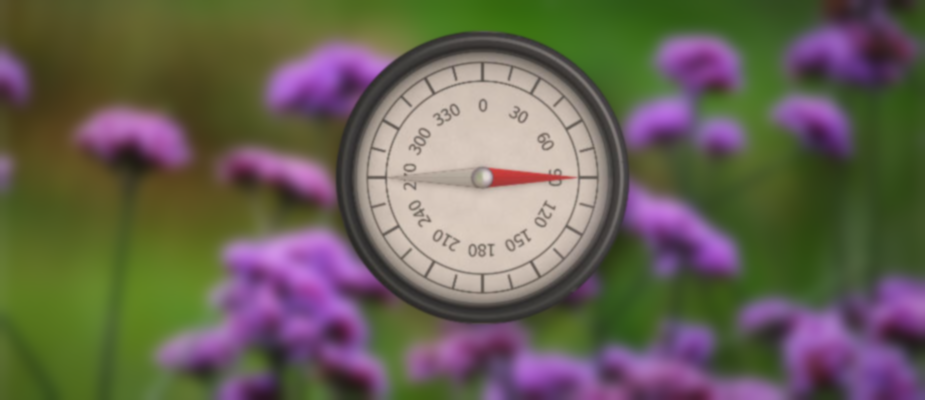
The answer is 90 °
